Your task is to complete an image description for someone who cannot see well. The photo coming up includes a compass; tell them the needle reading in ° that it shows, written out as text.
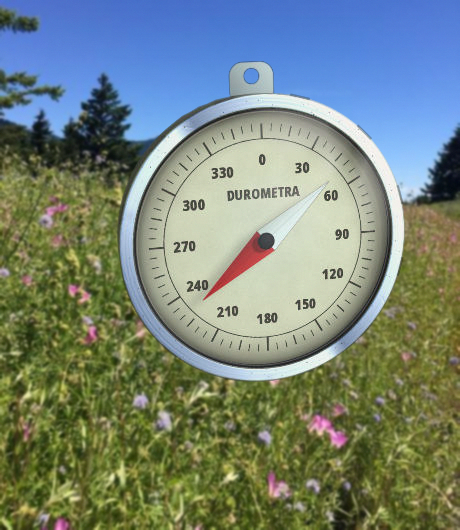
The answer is 230 °
